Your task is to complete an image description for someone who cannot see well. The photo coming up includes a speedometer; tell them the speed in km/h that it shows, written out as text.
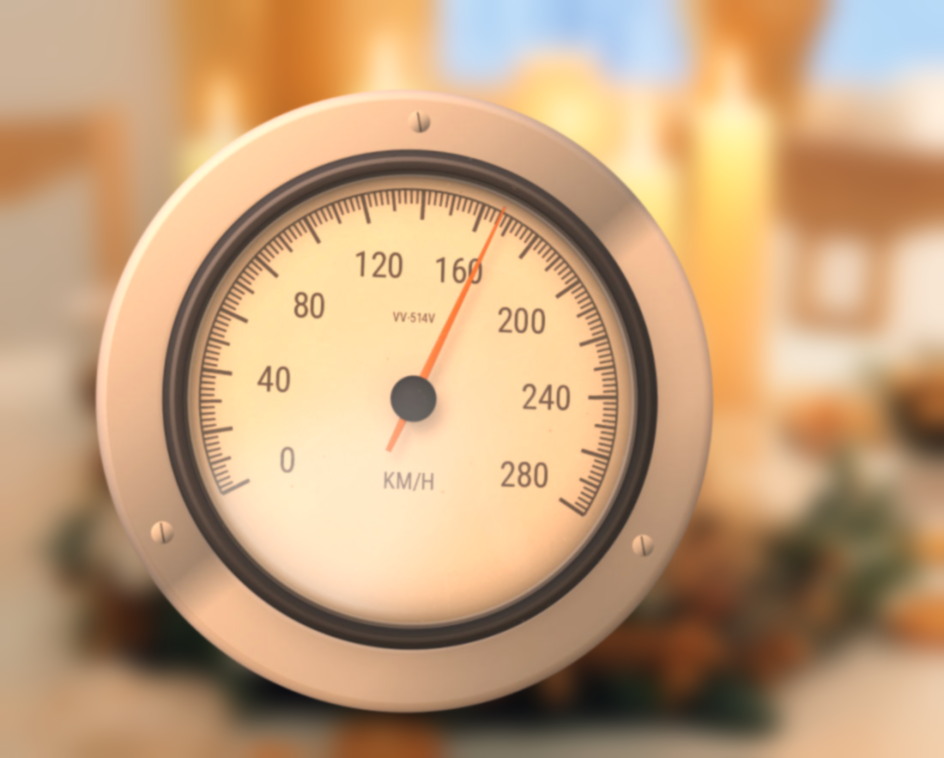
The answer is 166 km/h
